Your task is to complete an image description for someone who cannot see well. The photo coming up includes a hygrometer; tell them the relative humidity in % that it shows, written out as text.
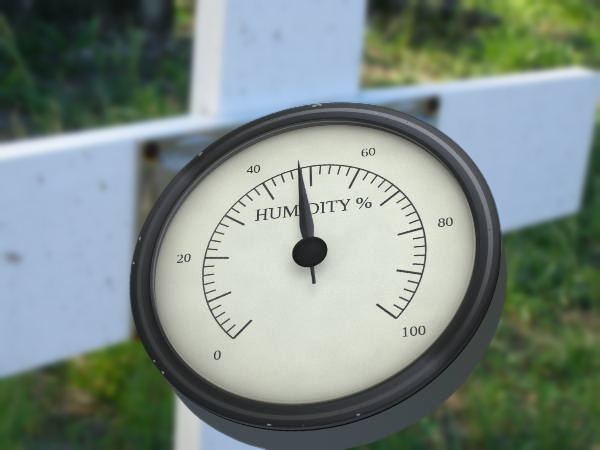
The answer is 48 %
